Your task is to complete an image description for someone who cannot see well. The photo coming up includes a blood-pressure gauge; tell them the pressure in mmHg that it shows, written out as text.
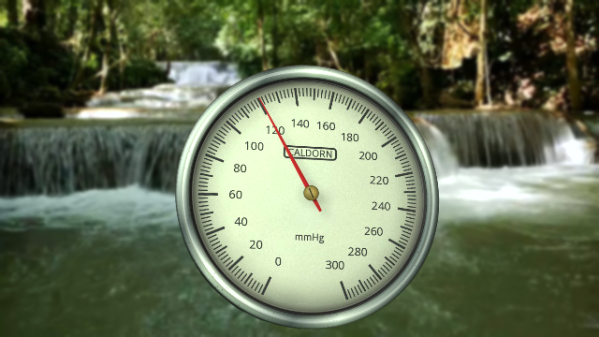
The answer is 120 mmHg
